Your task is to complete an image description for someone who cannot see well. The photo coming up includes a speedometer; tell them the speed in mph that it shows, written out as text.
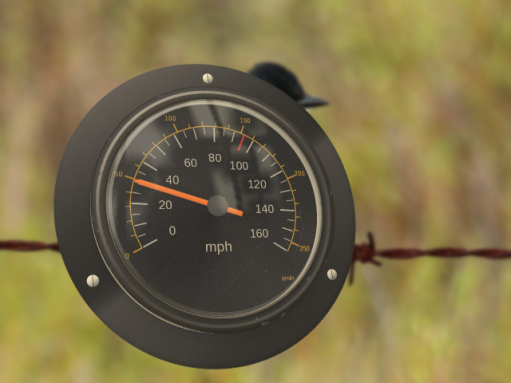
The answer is 30 mph
